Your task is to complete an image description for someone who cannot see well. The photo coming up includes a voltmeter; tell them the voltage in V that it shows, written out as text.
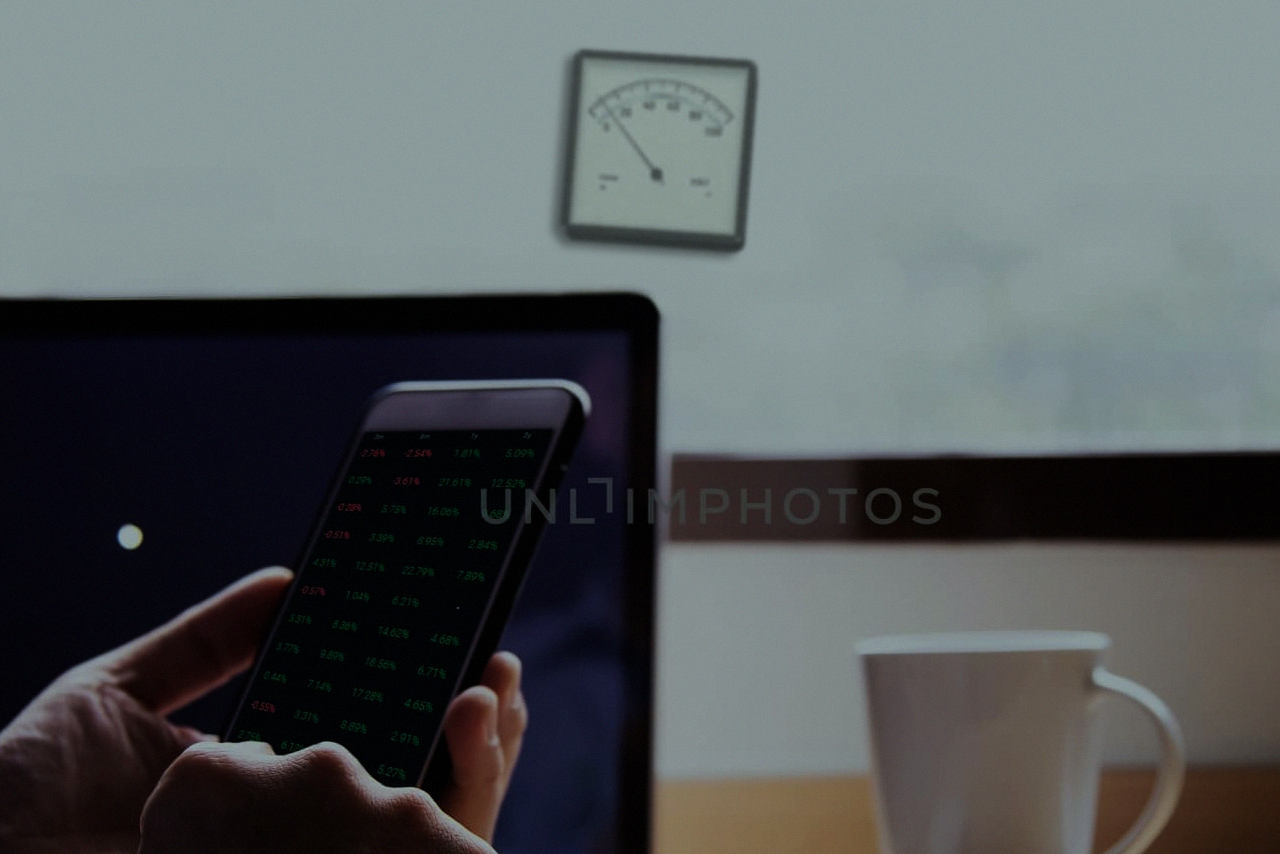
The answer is 10 V
